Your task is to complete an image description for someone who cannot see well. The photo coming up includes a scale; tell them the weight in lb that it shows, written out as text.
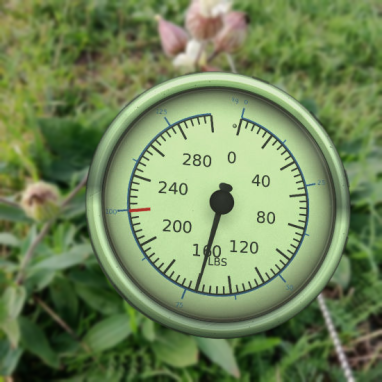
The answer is 160 lb
